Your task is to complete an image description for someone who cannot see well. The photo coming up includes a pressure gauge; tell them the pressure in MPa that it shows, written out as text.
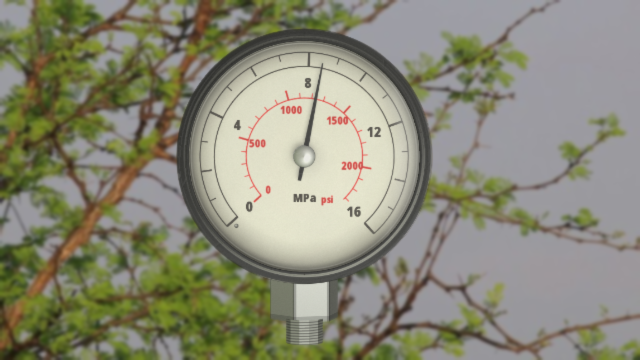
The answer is 8.5 MPa
